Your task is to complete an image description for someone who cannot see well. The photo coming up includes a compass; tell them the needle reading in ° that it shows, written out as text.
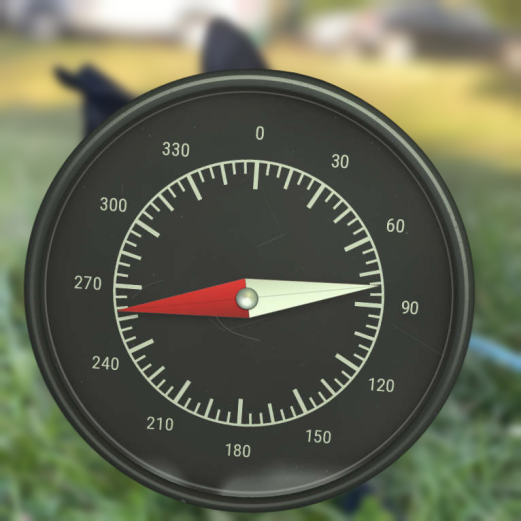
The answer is 260 °
